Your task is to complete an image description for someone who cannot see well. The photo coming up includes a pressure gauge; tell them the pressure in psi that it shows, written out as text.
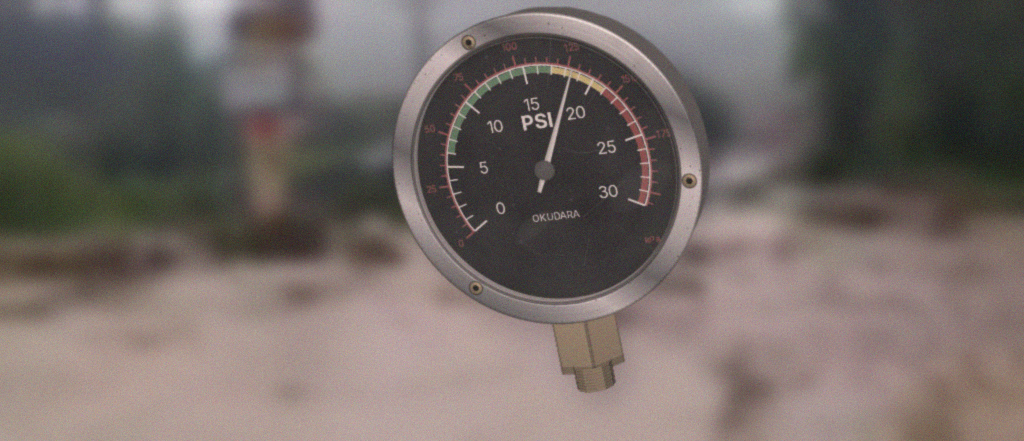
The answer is 18.5 psi
